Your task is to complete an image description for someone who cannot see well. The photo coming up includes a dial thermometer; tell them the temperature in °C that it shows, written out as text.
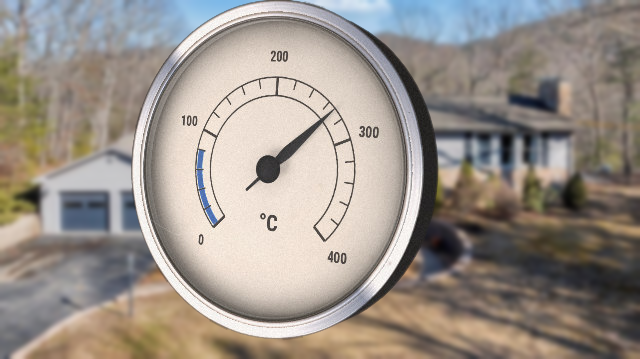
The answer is 270 °C
